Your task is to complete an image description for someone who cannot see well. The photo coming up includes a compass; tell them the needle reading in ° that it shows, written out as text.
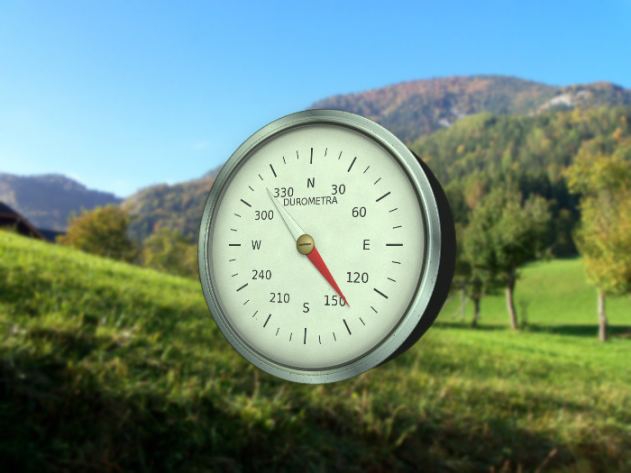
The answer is 140 °
